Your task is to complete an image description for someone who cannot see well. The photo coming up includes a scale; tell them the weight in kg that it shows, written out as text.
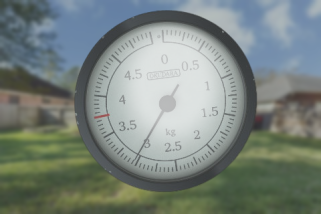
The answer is 3.05 kg
